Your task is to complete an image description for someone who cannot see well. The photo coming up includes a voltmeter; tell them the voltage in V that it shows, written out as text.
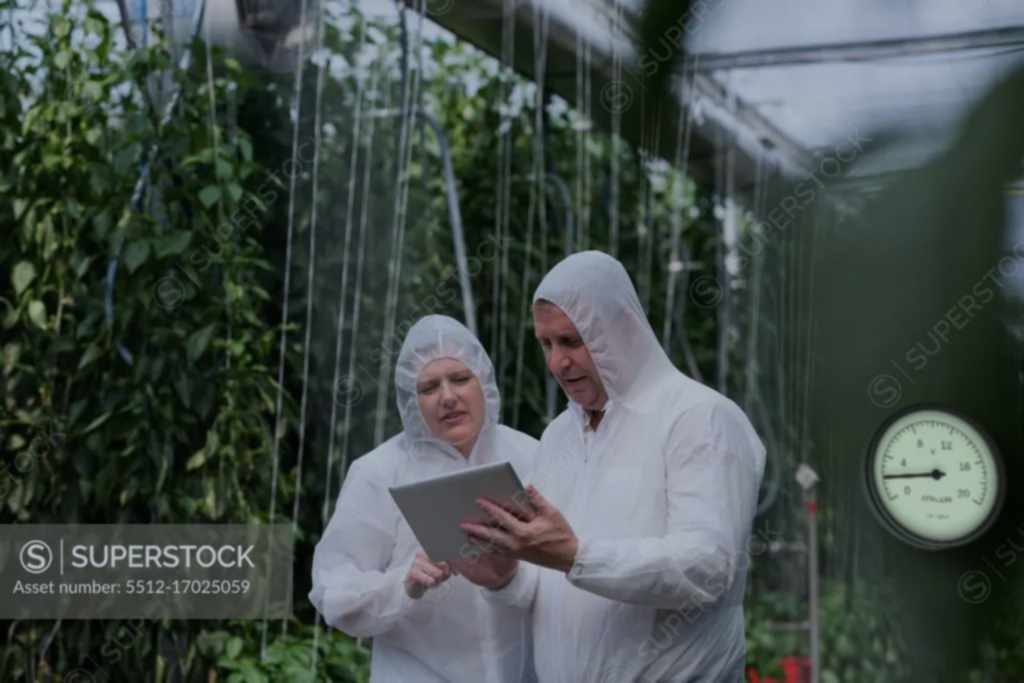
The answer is 2 V
